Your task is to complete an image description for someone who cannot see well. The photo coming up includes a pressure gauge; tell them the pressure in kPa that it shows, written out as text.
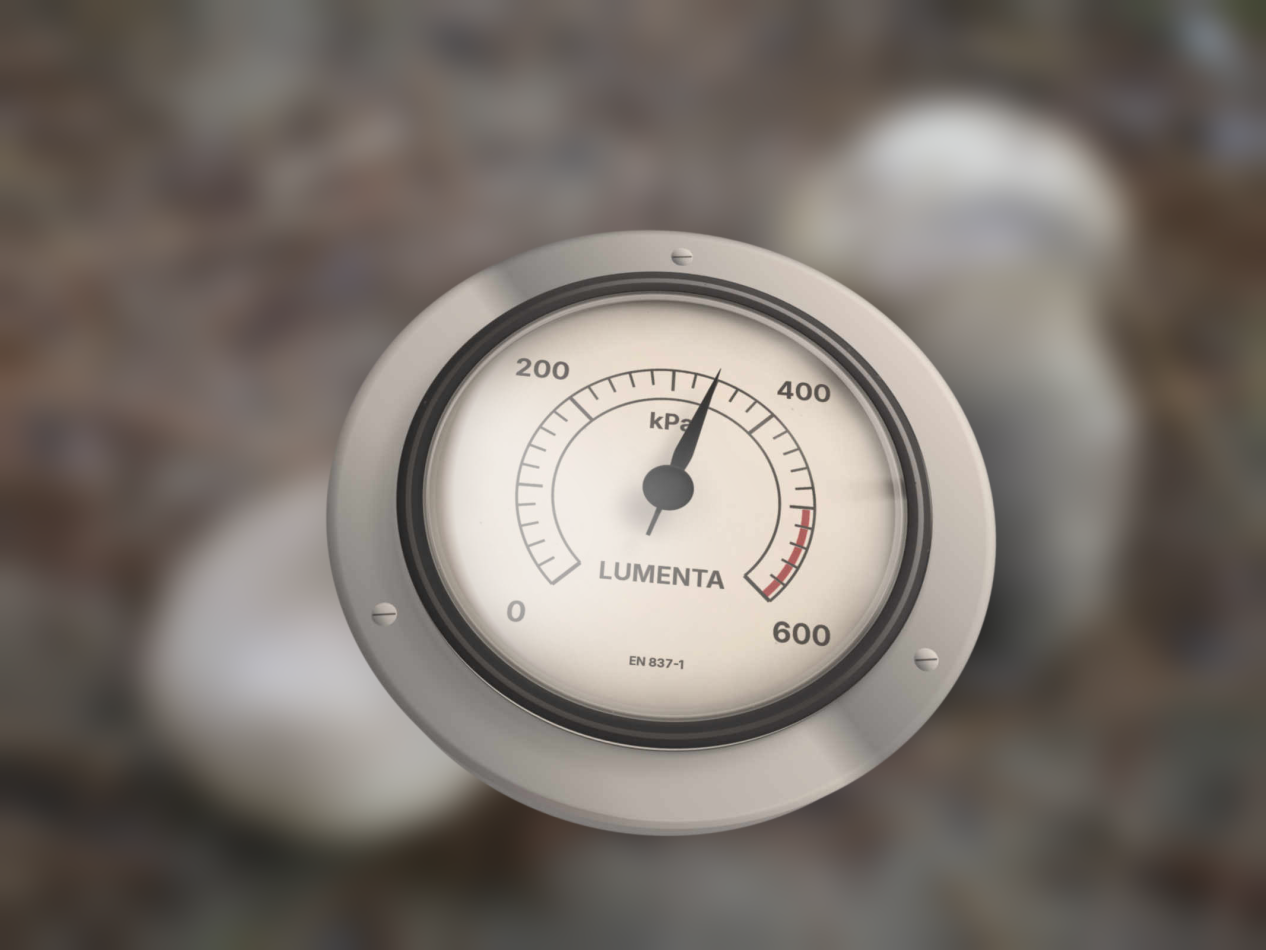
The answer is 340 kPa
